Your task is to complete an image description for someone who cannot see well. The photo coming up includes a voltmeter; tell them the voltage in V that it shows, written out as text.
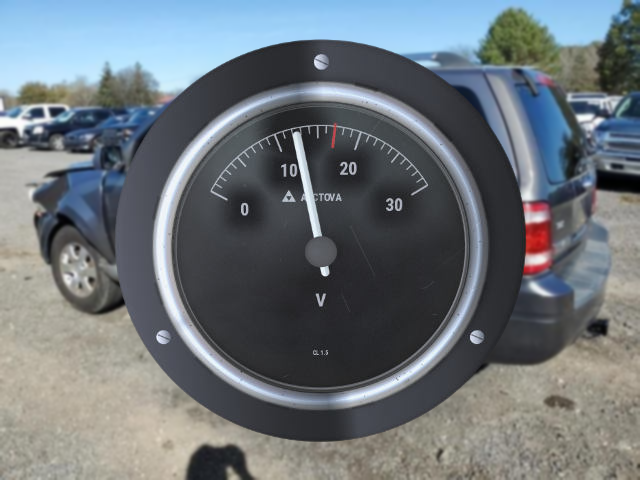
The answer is 12.5 V
